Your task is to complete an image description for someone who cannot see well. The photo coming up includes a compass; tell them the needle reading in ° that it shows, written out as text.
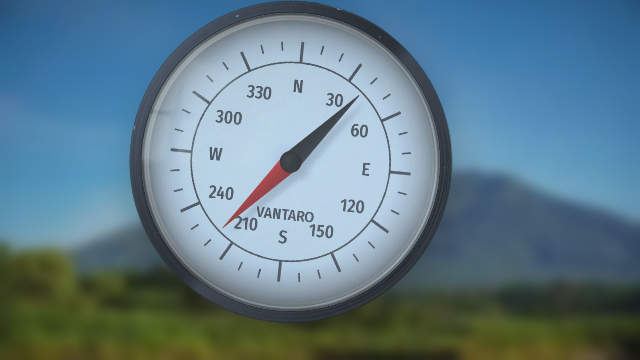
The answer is 220 °
